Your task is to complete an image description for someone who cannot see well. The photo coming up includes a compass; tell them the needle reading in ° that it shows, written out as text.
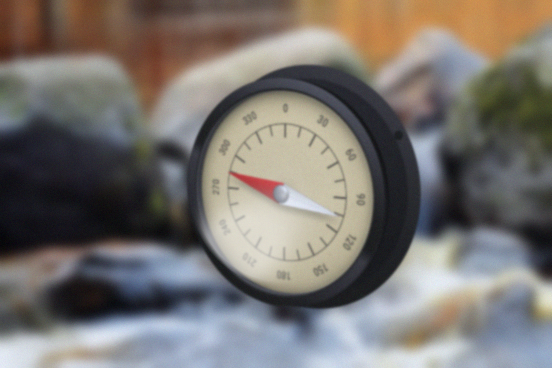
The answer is 285 °
